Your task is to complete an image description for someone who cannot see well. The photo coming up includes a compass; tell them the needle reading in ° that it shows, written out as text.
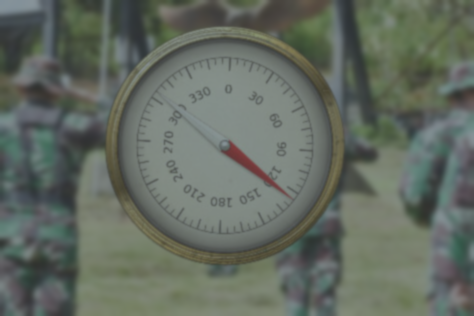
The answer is 125 °
